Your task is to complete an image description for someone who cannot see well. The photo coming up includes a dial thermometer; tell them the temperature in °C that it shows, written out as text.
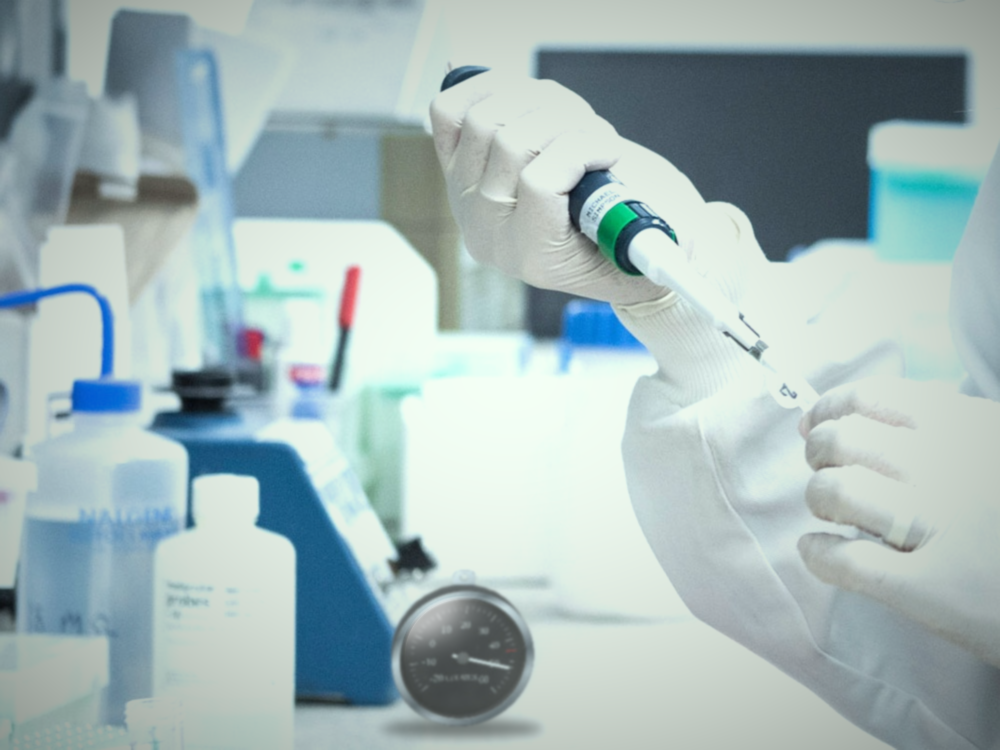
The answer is 50 °C
